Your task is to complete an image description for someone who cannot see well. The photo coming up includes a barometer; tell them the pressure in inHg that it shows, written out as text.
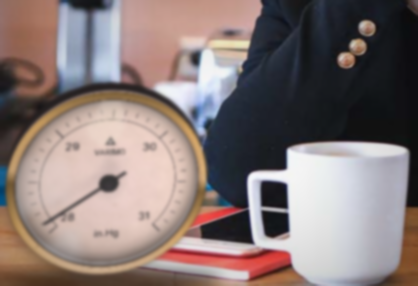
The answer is 28.1 inHg
